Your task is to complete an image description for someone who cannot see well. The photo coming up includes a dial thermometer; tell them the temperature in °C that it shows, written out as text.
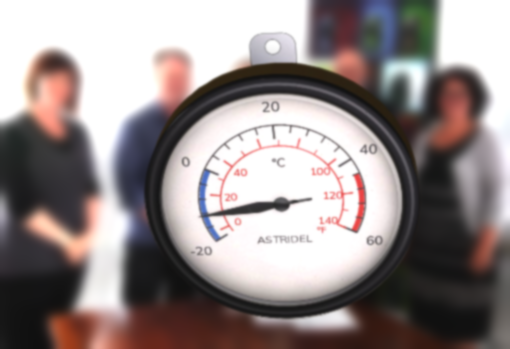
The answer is -12 °C
